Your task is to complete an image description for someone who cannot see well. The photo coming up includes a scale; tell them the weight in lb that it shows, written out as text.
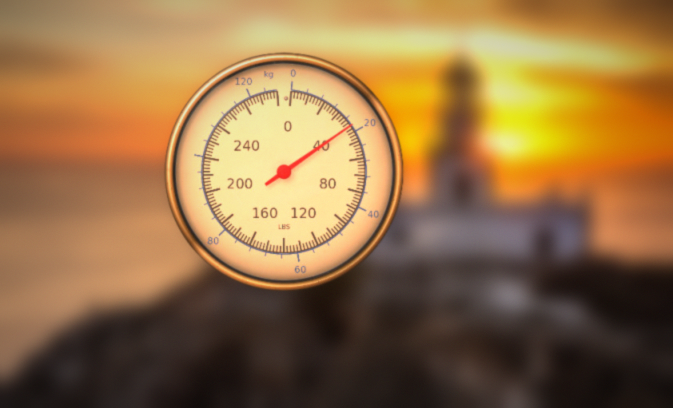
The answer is 40 lb
